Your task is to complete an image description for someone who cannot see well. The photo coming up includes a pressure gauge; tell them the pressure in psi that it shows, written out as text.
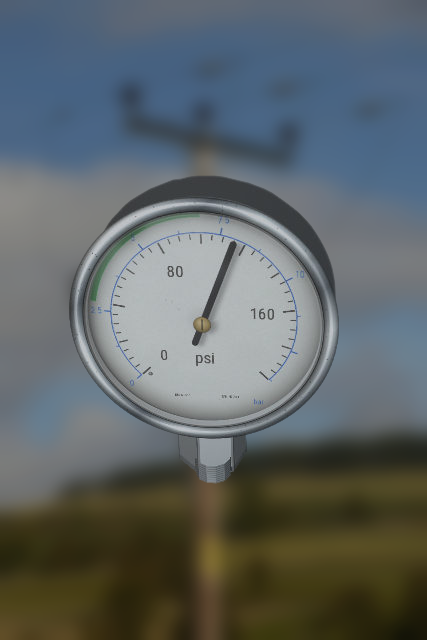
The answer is 115 psi
